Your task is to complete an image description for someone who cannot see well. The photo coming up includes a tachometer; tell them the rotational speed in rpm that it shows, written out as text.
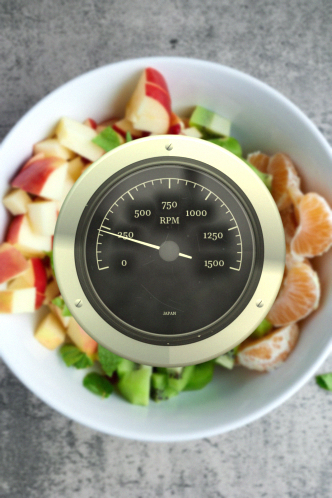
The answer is 225 rpm
